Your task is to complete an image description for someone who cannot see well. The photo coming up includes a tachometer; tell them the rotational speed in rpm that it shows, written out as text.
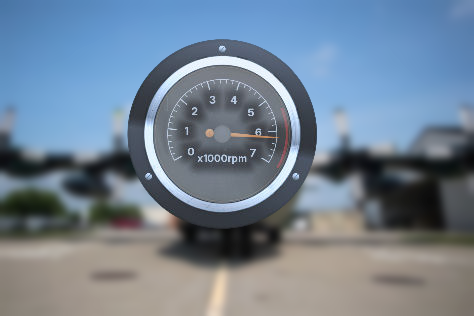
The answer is 6200 rpm
